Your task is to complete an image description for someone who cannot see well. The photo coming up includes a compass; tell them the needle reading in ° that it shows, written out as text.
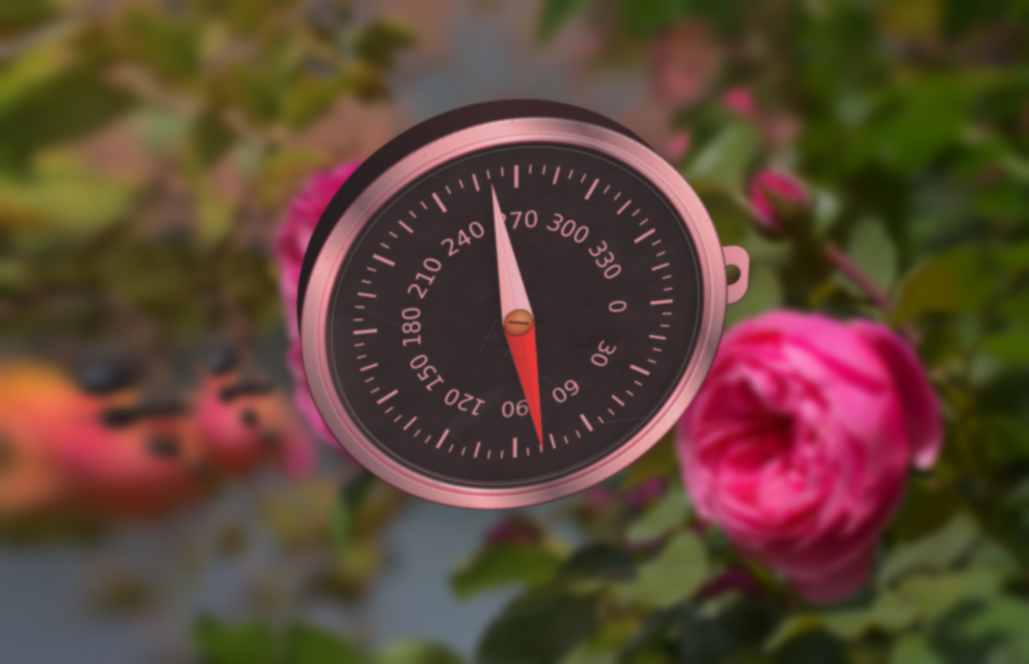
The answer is 80 °
